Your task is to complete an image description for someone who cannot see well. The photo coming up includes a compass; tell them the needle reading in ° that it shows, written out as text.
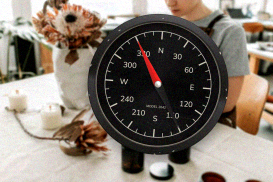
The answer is 330 °
